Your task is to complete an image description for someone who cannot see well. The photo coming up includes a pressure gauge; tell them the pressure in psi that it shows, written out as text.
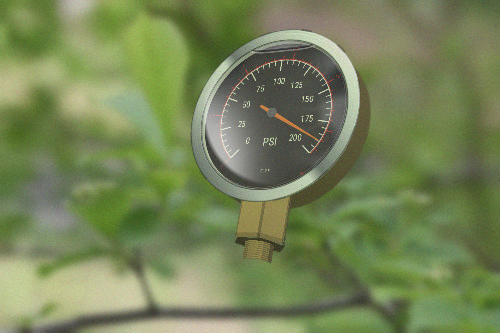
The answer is 190 psi
